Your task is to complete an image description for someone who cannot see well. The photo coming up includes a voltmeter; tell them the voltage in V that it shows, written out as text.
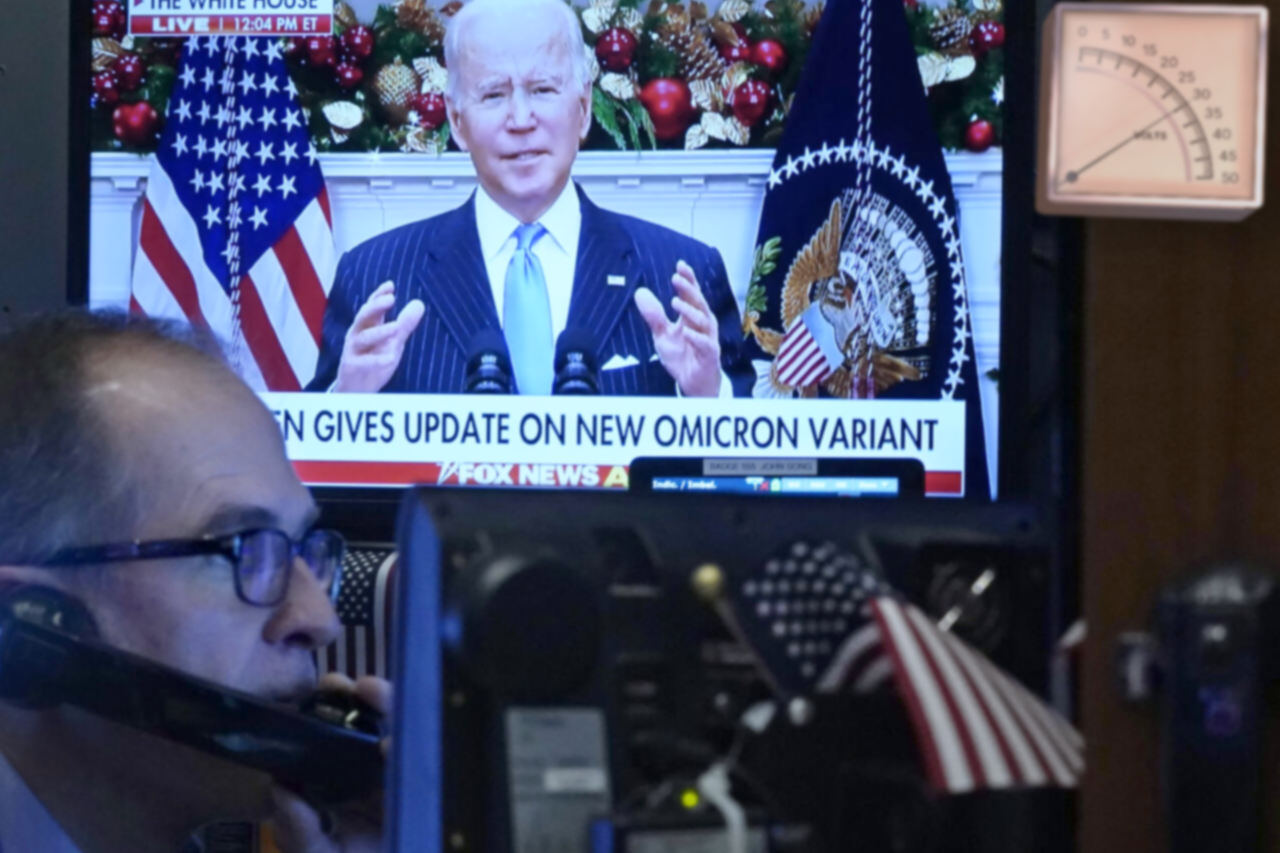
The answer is 30 V
